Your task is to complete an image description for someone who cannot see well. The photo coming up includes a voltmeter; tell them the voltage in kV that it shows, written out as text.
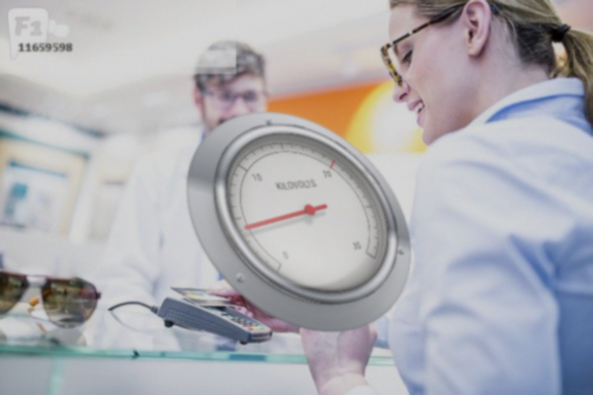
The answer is 4 kV
